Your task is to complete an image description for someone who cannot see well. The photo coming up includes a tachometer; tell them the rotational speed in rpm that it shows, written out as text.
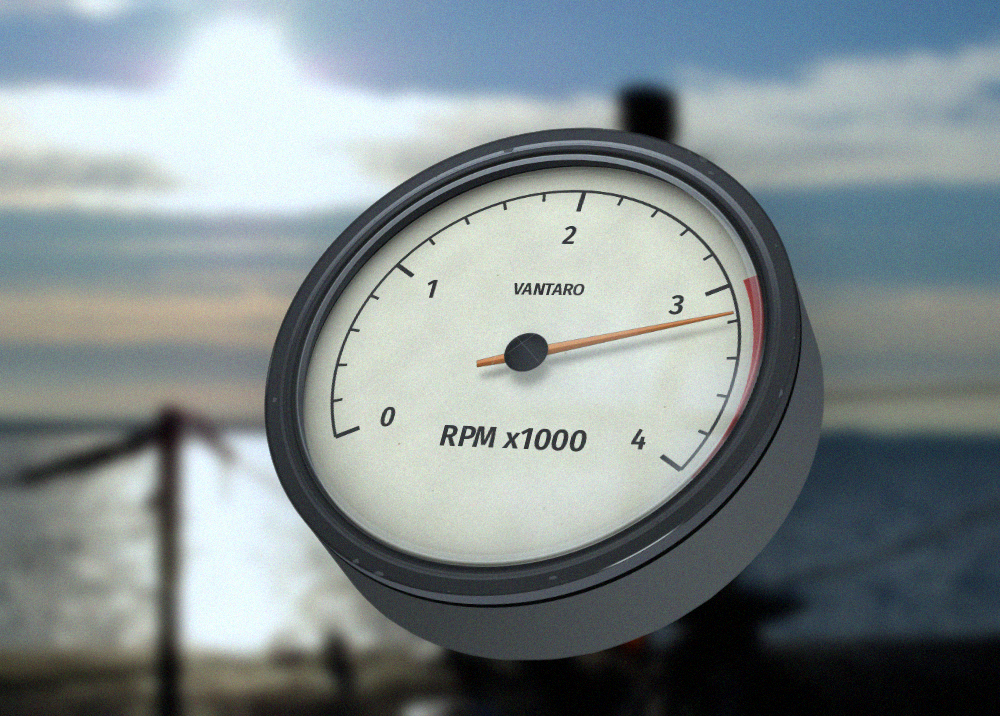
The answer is 3200 rpm
